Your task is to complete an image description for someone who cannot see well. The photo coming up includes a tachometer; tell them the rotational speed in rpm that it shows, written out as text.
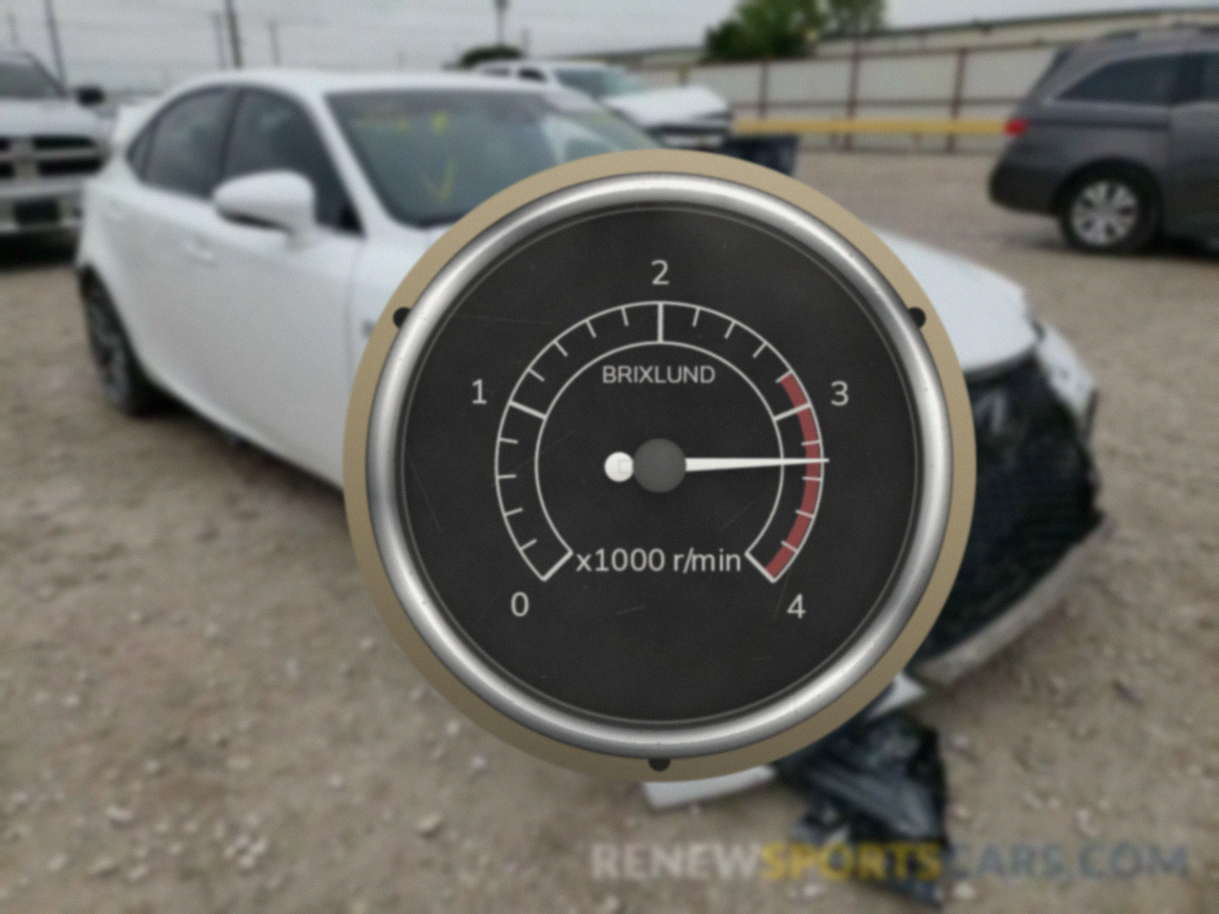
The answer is 3300 rpm
